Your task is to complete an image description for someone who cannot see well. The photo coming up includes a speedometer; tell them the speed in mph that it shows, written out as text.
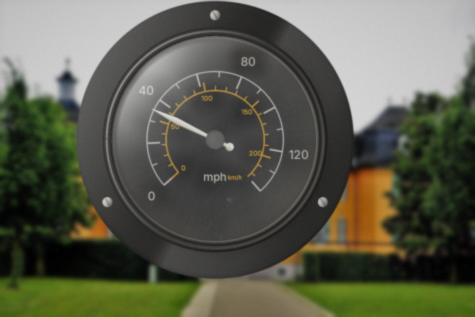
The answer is 35 mph
